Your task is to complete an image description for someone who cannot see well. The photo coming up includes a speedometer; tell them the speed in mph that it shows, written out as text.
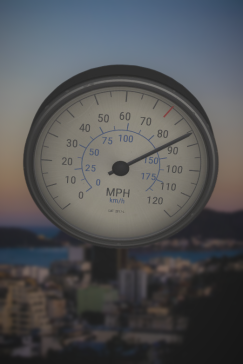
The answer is 85 mph
